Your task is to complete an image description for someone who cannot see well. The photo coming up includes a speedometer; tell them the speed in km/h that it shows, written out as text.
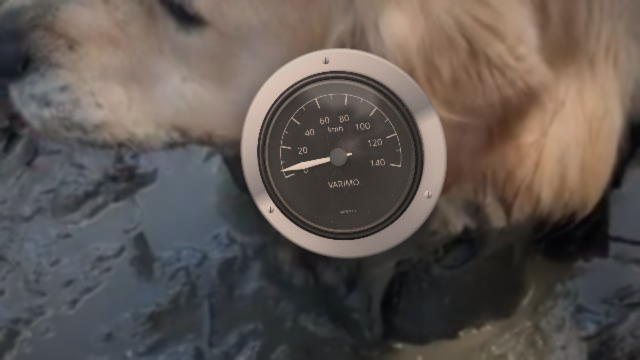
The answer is 5 km/h
